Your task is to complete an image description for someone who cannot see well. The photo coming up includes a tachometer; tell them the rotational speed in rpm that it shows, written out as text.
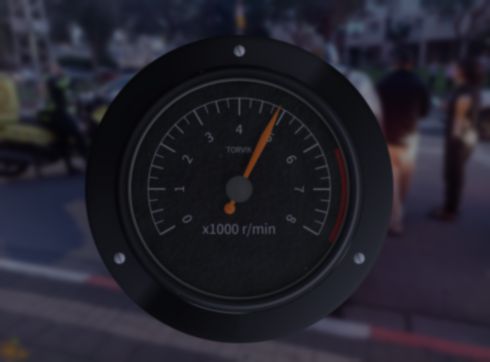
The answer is 4875 rpm
